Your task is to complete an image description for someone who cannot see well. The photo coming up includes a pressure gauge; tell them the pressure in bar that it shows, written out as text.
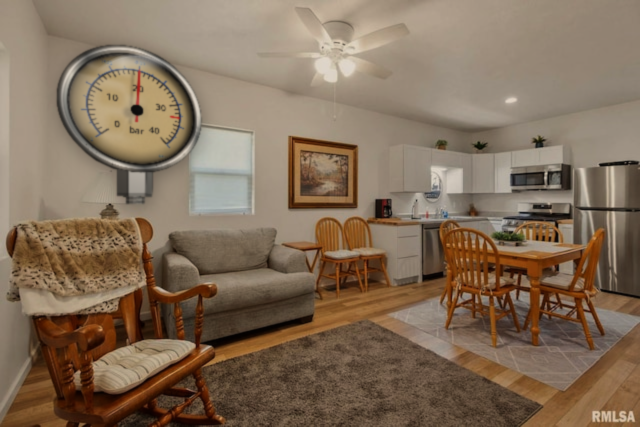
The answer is 20 bar
